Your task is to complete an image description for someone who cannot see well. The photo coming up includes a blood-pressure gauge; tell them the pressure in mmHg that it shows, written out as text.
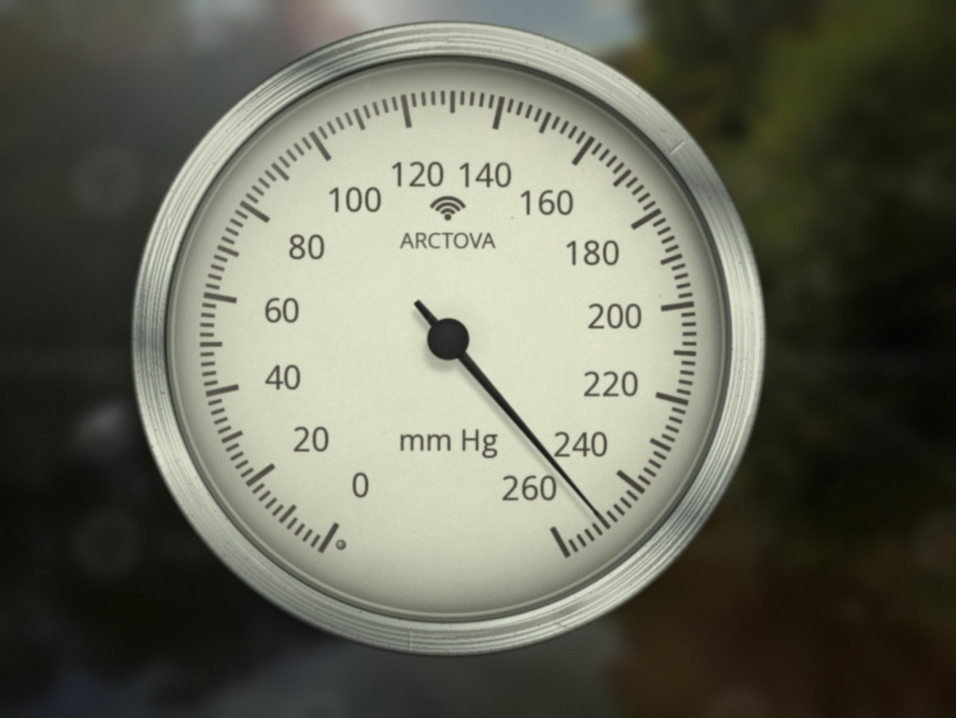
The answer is 250 mmHg
